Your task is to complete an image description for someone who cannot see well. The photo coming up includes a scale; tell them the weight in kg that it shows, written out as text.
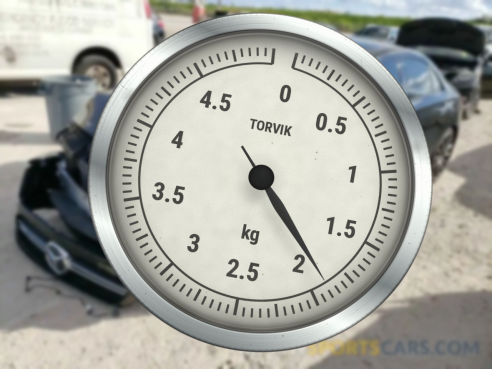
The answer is 1.9 kg
